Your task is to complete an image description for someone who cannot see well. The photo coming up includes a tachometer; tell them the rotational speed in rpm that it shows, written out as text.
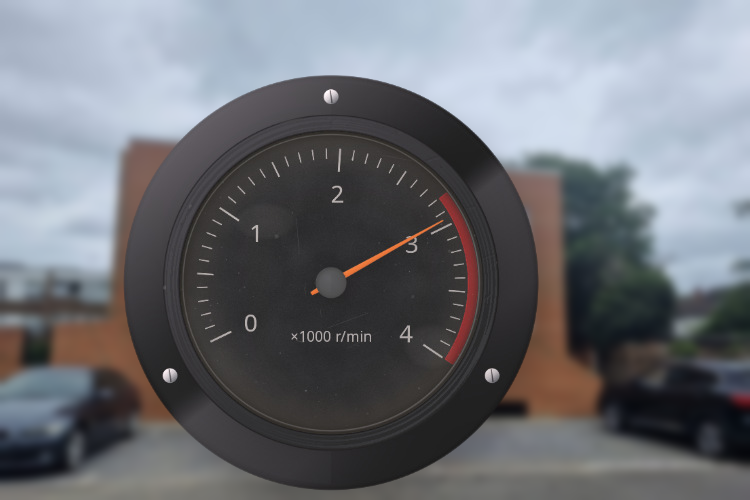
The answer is 2950 rpm
